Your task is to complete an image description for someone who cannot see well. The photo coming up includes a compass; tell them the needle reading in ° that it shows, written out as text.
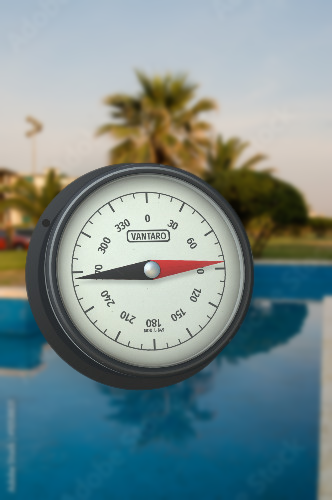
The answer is 85 °
